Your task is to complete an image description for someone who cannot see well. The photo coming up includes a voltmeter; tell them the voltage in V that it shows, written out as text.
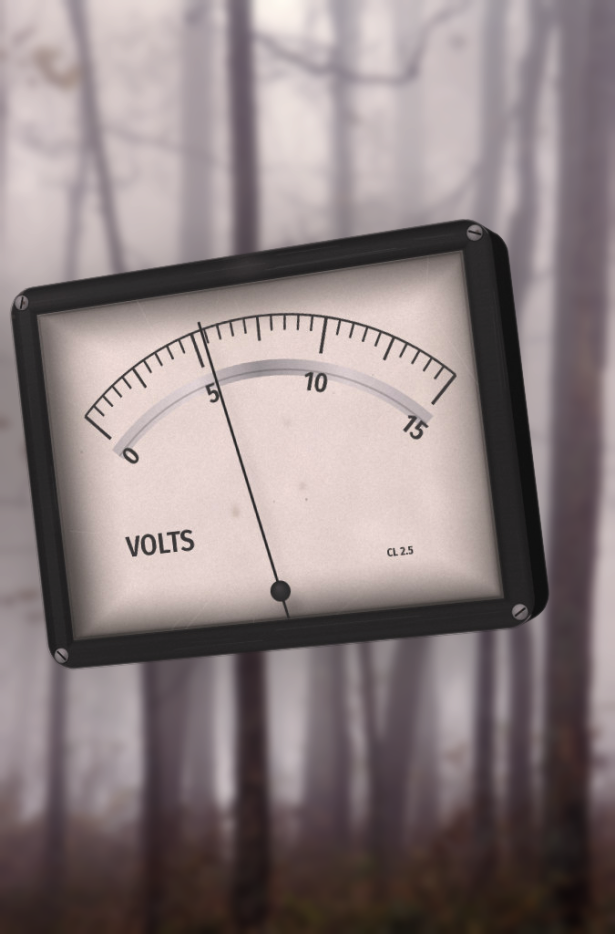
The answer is 5.5 V
